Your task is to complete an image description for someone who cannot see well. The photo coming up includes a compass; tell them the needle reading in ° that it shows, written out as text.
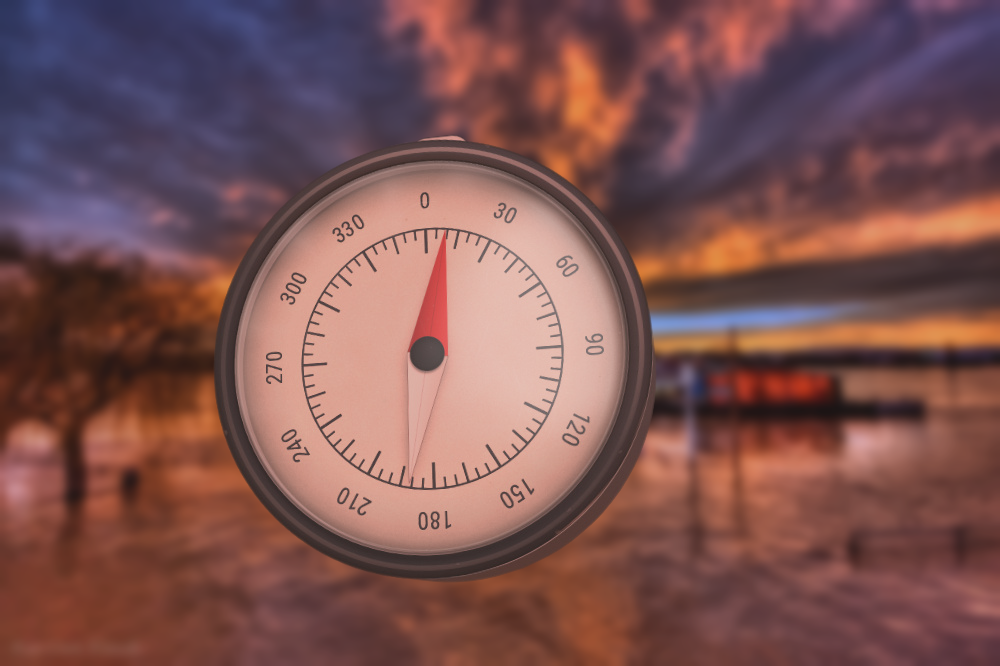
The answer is 10 °
